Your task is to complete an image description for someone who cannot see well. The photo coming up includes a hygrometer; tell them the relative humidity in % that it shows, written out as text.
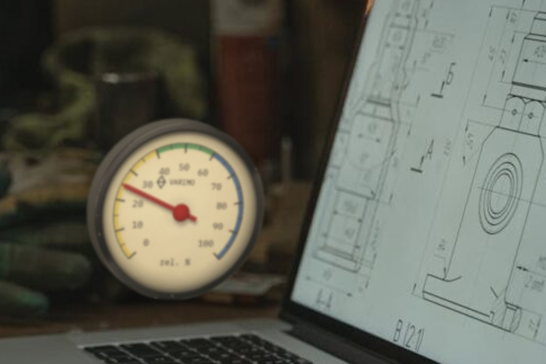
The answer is 25 %
